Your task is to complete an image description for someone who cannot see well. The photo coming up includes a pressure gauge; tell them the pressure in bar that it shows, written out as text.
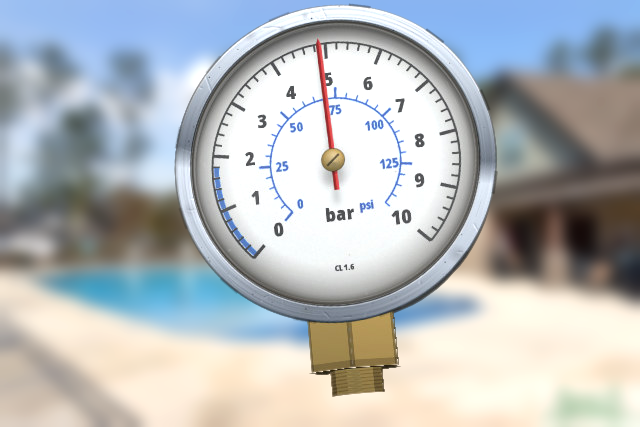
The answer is 4.9 bar
